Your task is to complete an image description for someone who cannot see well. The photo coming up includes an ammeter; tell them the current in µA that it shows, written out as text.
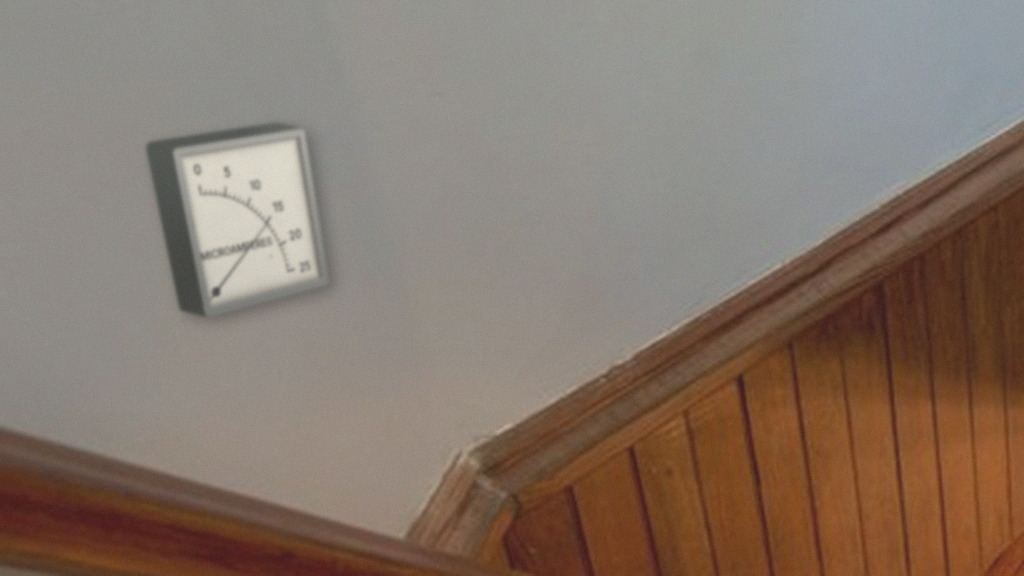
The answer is 15 µA
